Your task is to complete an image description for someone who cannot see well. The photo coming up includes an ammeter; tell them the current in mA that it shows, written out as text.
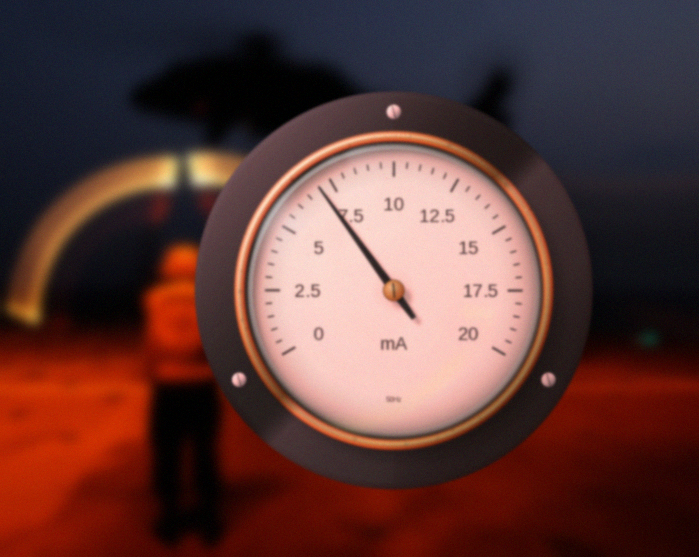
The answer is 7 mA
